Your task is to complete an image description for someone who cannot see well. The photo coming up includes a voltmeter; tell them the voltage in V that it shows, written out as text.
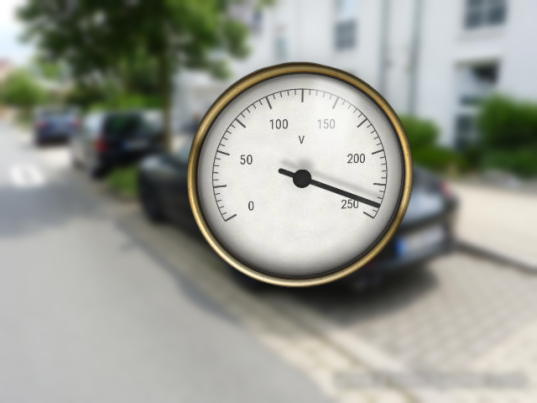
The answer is 240 V
